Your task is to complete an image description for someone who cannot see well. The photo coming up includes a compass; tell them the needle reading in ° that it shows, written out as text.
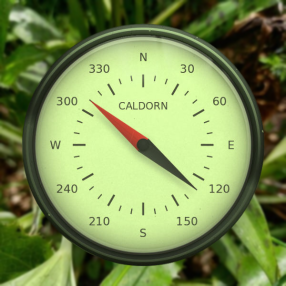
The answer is 310 °
